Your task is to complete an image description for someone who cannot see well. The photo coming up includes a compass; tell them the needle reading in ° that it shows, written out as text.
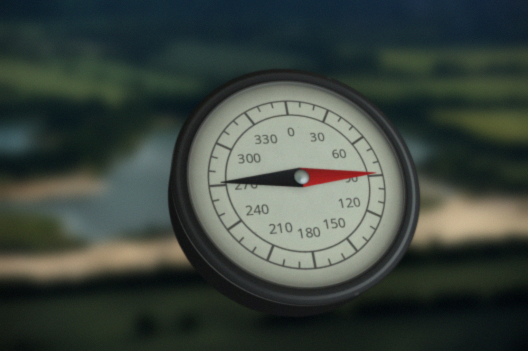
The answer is 90 °
